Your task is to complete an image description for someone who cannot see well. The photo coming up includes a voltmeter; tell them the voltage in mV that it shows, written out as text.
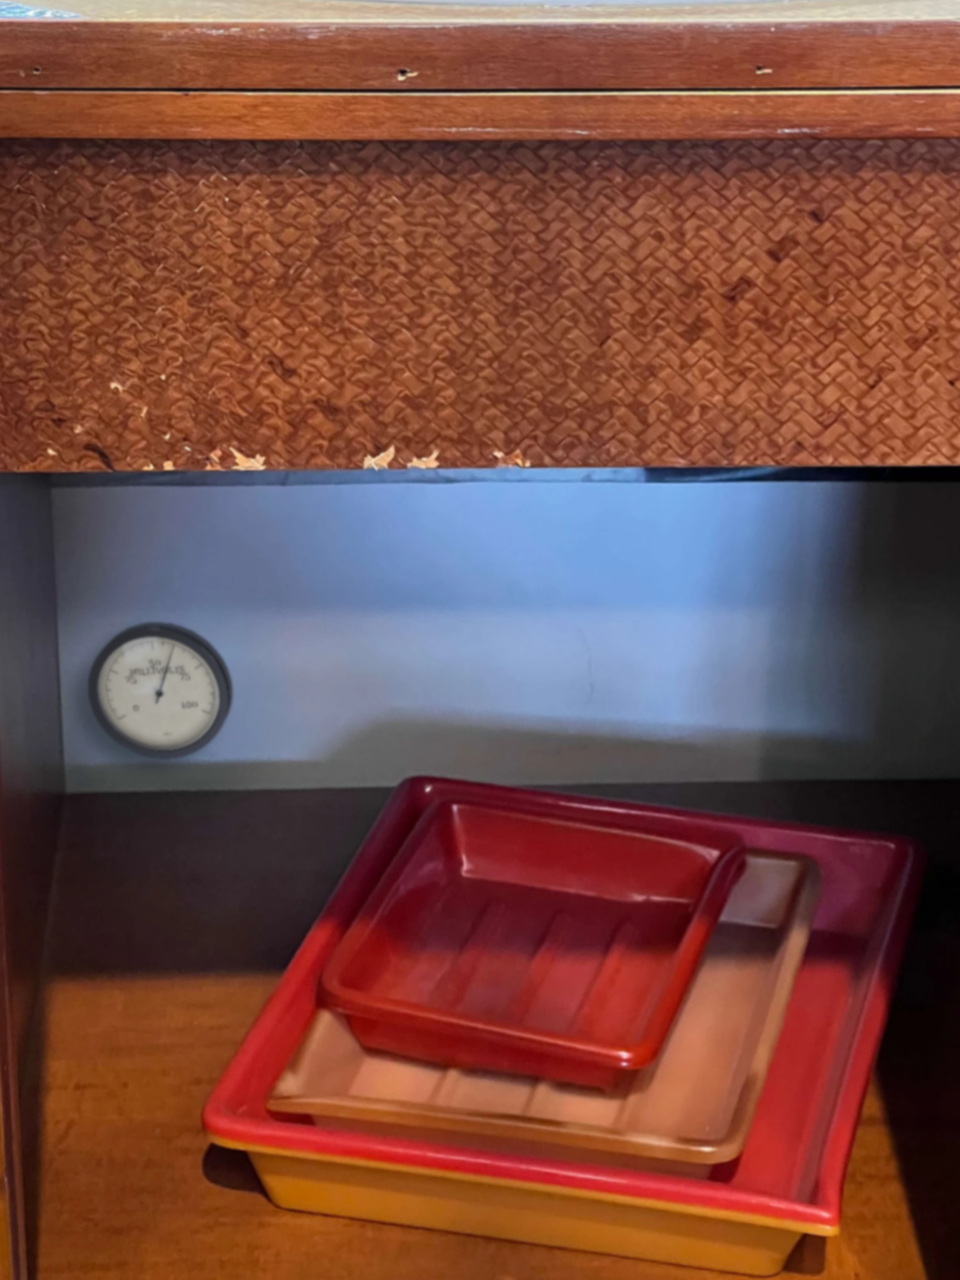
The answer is 60 mV
